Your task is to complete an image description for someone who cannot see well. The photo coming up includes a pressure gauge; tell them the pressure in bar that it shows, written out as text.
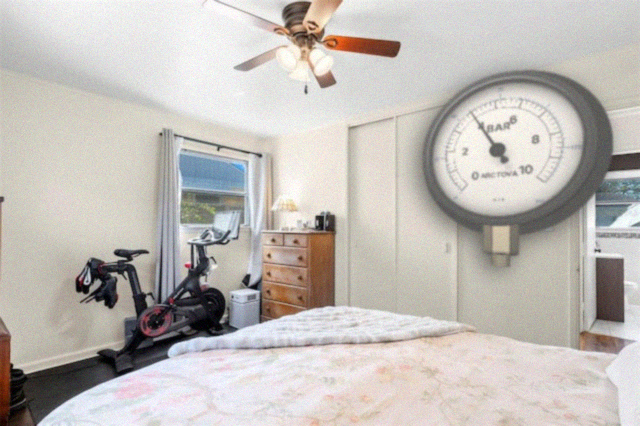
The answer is 4 bar
